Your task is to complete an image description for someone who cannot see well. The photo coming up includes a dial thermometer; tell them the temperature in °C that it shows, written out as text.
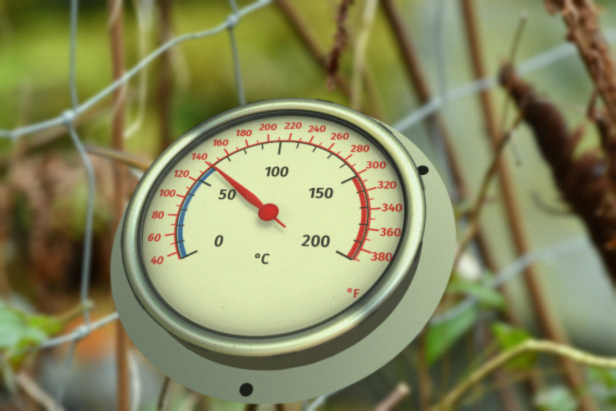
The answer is 60 °C
